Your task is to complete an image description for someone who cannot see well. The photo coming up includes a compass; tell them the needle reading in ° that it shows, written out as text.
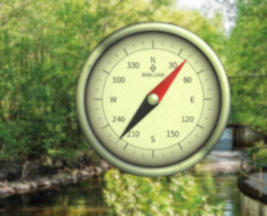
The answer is 40 °
